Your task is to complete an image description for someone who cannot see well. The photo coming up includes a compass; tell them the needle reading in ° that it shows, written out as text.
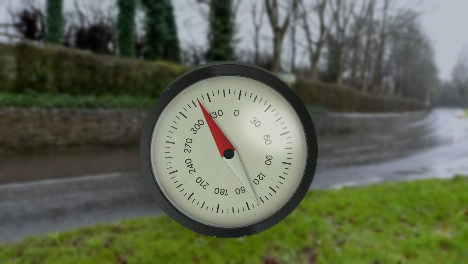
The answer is 320 °
